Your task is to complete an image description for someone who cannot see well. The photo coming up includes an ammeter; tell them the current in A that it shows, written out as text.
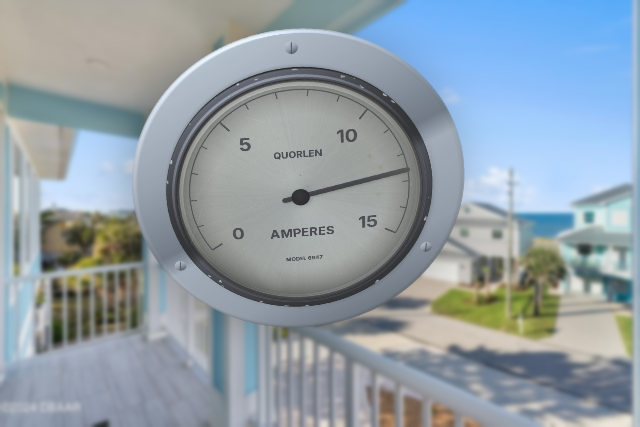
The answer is 12.5 A
